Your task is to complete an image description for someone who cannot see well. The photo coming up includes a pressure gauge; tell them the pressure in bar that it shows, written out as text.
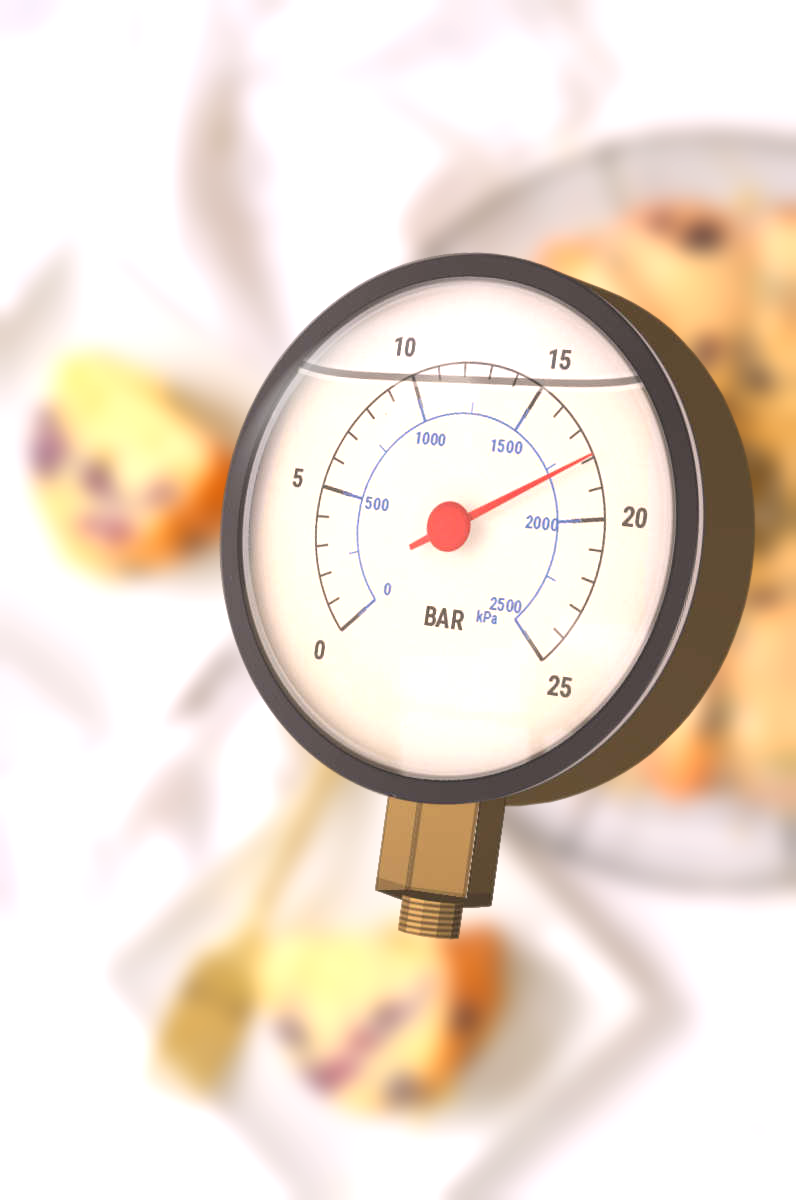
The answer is 18 bar
